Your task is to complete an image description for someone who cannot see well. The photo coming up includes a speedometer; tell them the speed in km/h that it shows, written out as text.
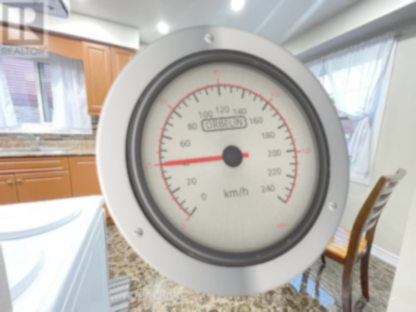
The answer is 40 km/h
